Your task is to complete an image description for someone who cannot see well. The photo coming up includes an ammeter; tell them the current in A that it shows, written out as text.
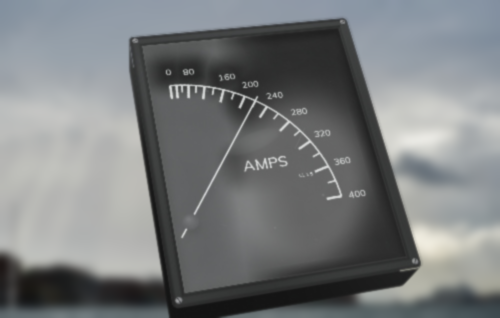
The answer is 220 A
